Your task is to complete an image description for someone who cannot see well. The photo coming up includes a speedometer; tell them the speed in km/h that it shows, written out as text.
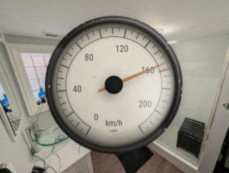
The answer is 160 km/h
